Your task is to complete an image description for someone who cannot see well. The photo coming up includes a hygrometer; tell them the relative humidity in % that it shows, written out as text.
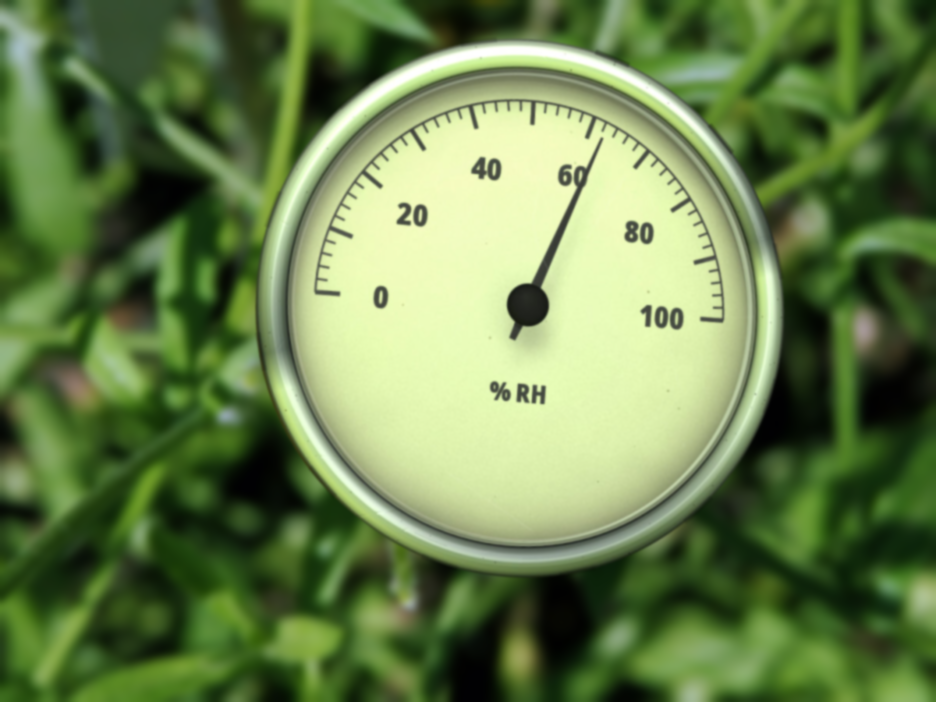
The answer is 62 %
